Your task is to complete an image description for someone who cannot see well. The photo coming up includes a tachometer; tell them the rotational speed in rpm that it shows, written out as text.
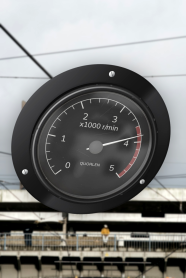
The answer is 3800 rpm
